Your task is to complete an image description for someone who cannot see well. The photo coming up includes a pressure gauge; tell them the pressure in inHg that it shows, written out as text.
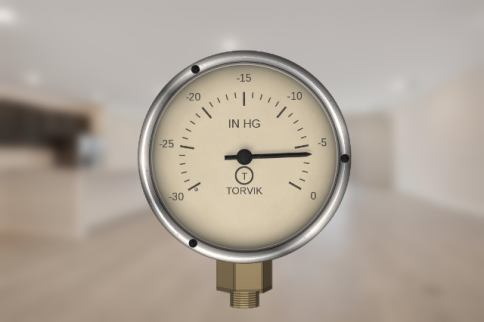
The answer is -4 inHg
